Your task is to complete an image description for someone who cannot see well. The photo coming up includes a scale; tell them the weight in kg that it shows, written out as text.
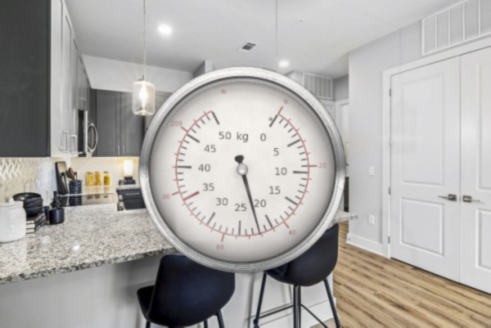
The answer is 22 kg
